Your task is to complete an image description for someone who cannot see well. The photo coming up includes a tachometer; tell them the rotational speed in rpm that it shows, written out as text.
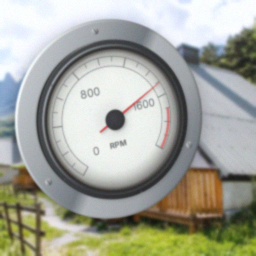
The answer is 1500 rpm
